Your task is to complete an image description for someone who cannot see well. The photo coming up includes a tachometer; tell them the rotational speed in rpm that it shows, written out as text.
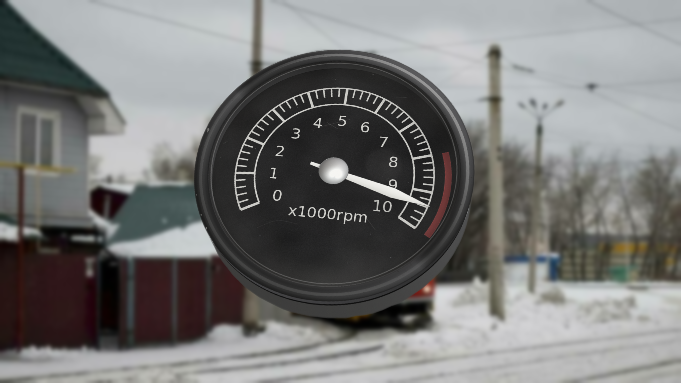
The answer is 9400 rpm
